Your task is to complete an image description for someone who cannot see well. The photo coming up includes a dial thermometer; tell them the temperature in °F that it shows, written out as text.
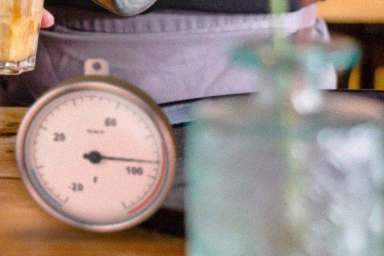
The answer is 92 °F
